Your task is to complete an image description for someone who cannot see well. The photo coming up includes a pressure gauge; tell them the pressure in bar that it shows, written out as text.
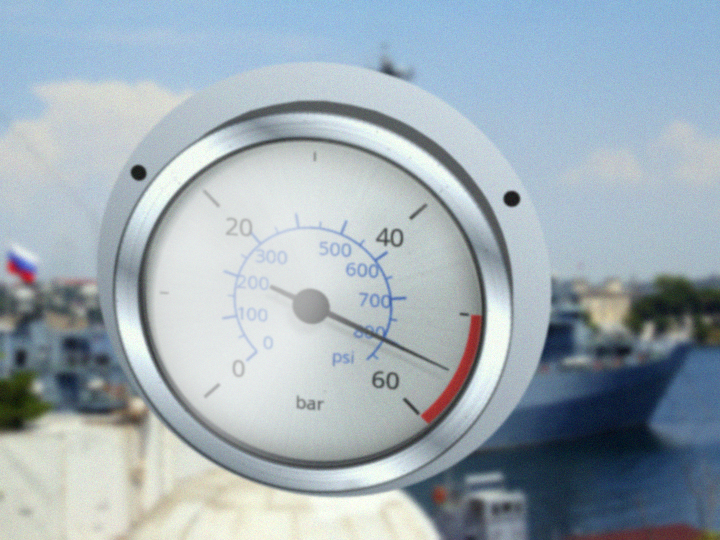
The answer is 55 bar
